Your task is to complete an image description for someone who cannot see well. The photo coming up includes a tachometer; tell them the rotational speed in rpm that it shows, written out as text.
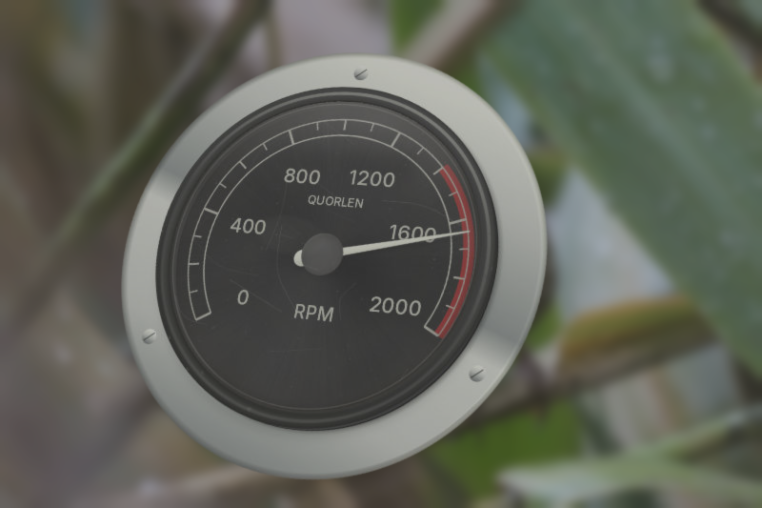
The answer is 1650 rpm
